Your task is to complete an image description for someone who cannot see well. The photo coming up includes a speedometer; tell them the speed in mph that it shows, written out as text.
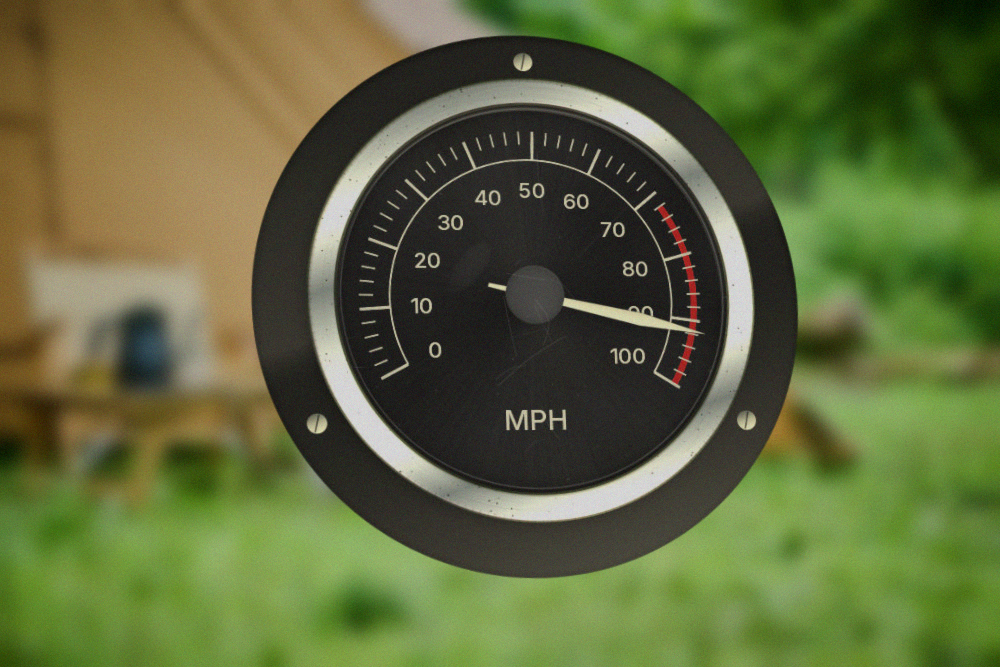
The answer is 92 mph
